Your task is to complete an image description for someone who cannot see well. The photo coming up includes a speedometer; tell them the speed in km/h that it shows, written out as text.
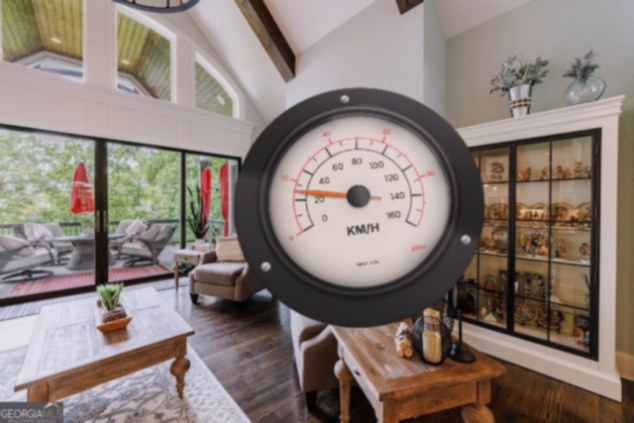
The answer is 25 km/h
